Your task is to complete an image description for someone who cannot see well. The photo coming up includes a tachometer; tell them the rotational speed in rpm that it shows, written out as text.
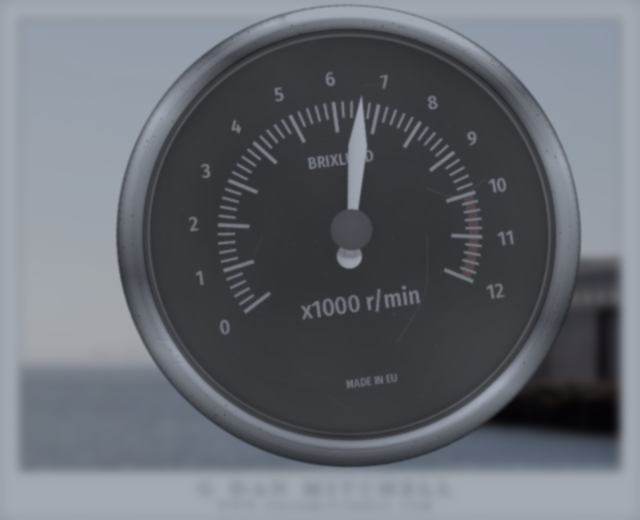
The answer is 6600 rpm
